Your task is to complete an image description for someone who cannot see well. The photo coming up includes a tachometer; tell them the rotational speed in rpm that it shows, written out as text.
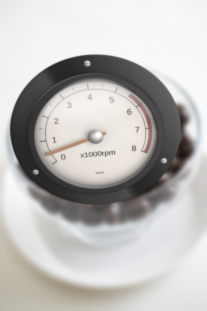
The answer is 500 rpm
